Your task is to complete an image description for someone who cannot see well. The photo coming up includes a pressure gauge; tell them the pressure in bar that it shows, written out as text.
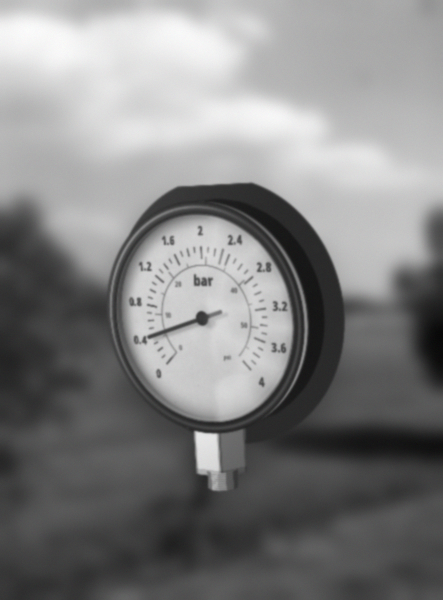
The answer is 0.4 bar
